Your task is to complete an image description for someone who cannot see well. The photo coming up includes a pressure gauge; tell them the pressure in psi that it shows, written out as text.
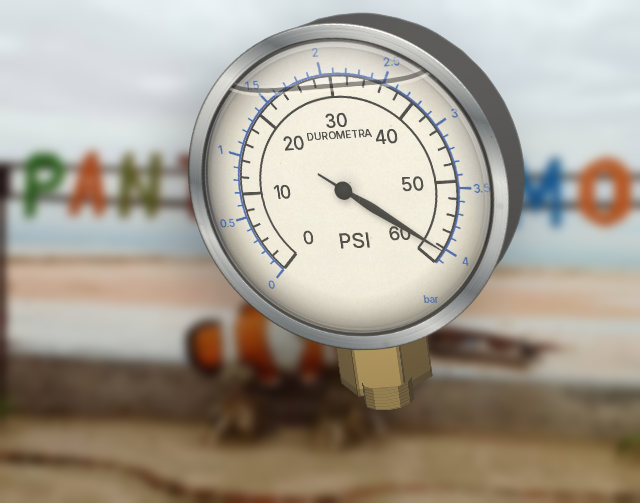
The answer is 58 psi
